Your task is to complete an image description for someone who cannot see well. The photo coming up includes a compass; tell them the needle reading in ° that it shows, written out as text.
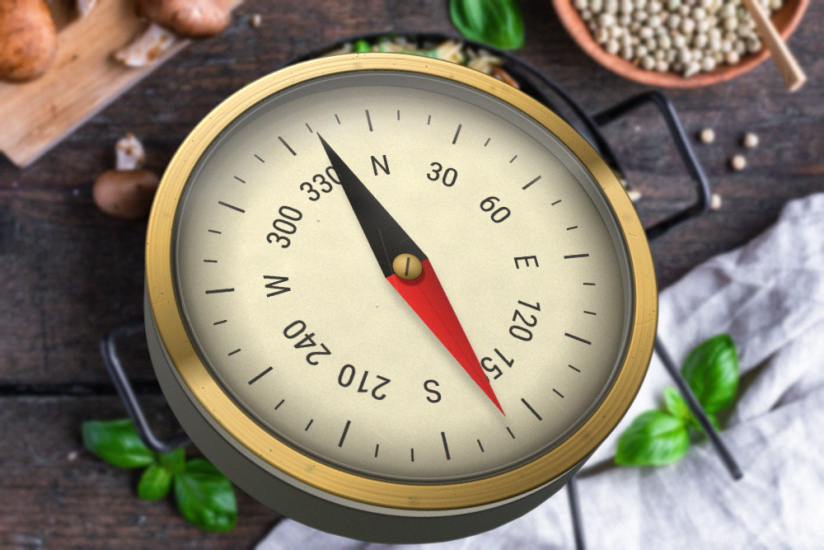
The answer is 160 °
